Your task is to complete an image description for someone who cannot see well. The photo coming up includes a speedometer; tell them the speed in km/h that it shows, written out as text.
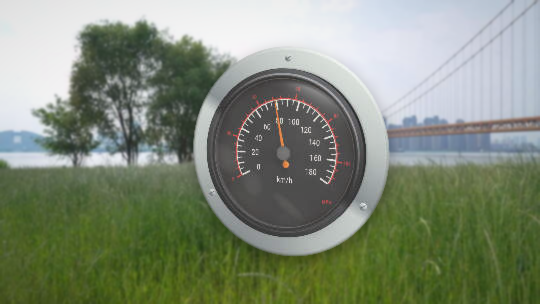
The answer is 80 km/h
